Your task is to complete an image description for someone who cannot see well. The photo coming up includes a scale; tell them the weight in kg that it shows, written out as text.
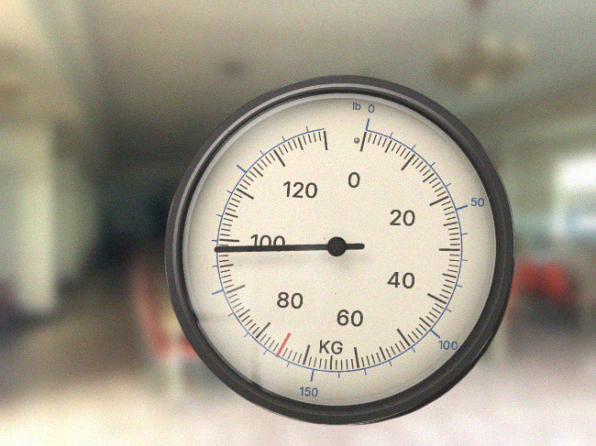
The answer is 98 kg
